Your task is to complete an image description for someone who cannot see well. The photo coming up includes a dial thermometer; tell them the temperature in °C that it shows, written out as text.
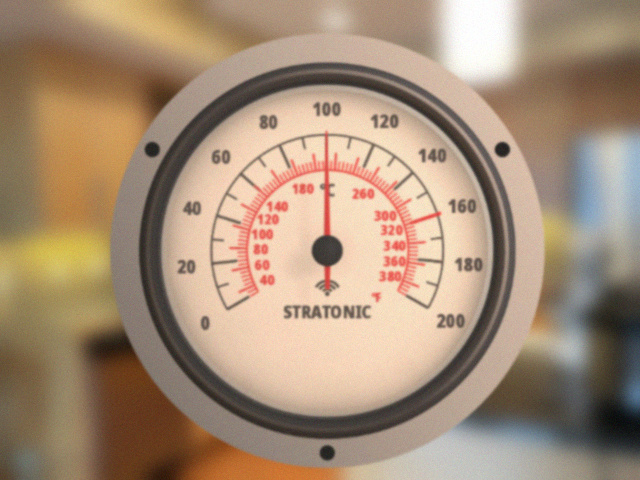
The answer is 100 °C
